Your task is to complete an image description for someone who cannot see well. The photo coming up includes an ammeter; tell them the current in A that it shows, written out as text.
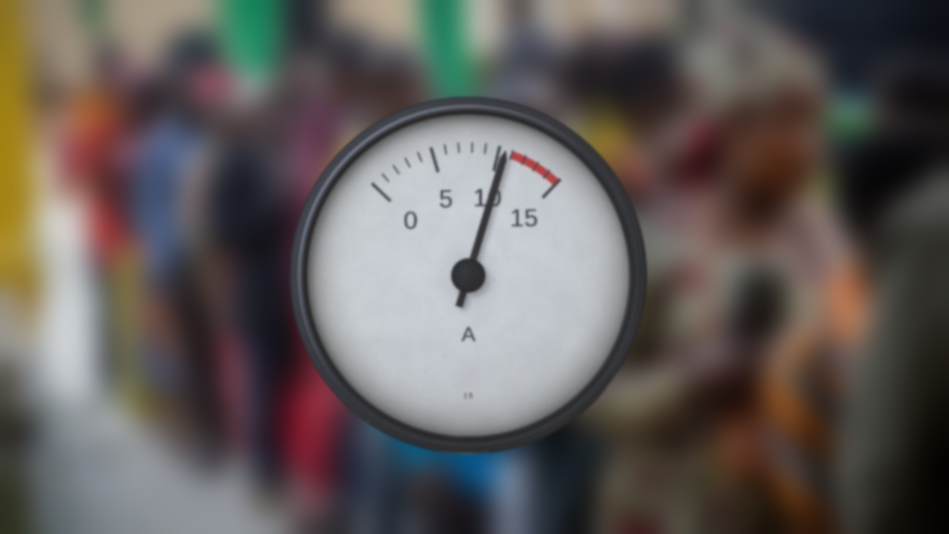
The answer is 10.5 A
